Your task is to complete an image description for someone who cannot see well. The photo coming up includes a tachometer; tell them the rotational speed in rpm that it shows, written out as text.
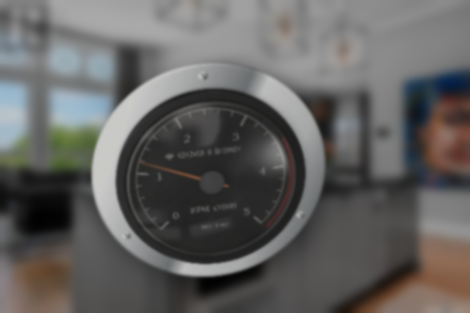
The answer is 1200 rpm
